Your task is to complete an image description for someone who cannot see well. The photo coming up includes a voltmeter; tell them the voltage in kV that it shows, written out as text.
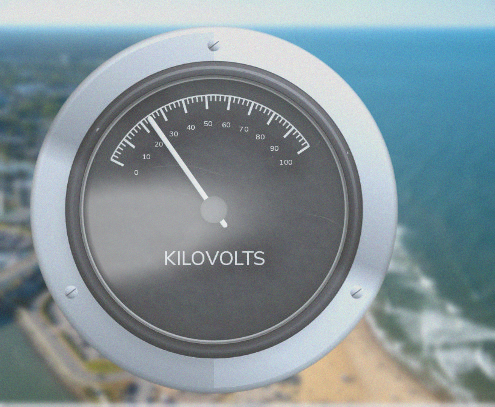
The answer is 24 kV
